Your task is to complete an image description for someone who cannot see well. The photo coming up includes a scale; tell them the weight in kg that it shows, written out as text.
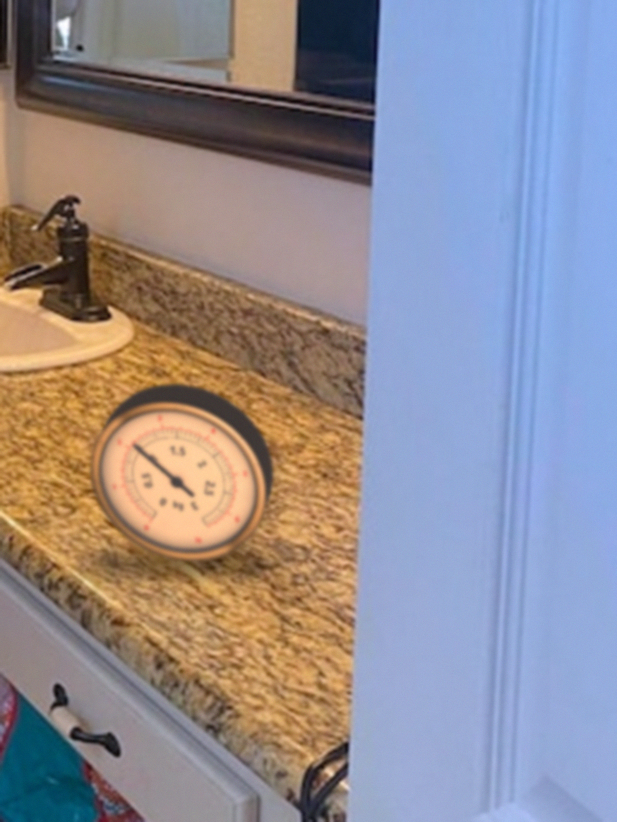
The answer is 1 kg
